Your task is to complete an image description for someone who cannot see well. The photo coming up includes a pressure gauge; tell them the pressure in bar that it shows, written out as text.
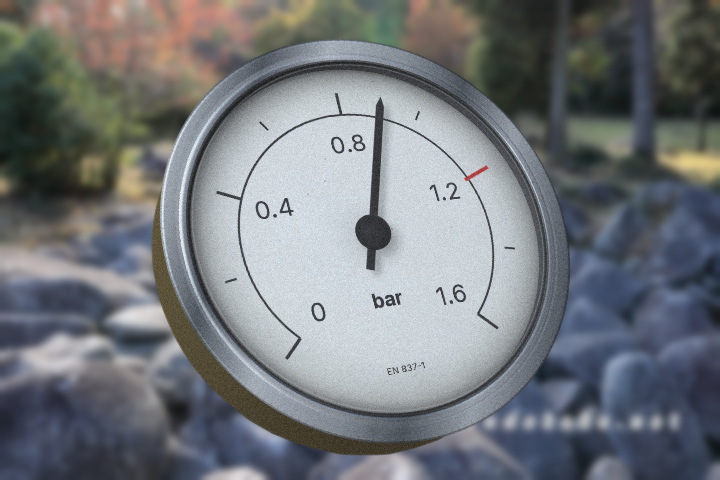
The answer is 0.9 bar
